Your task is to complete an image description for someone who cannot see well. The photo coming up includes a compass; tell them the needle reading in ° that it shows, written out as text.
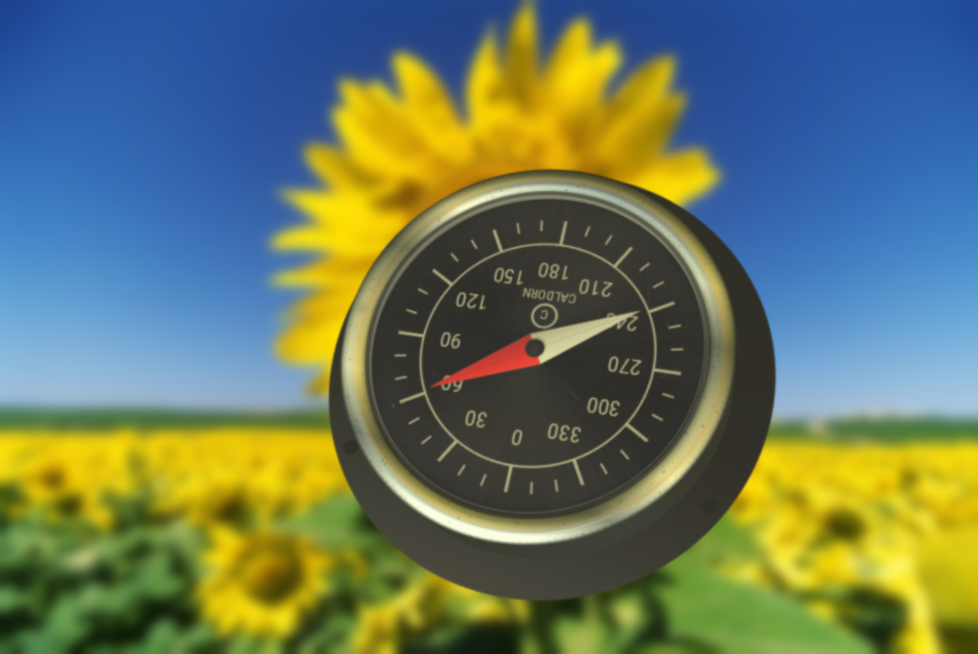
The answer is 60 °
